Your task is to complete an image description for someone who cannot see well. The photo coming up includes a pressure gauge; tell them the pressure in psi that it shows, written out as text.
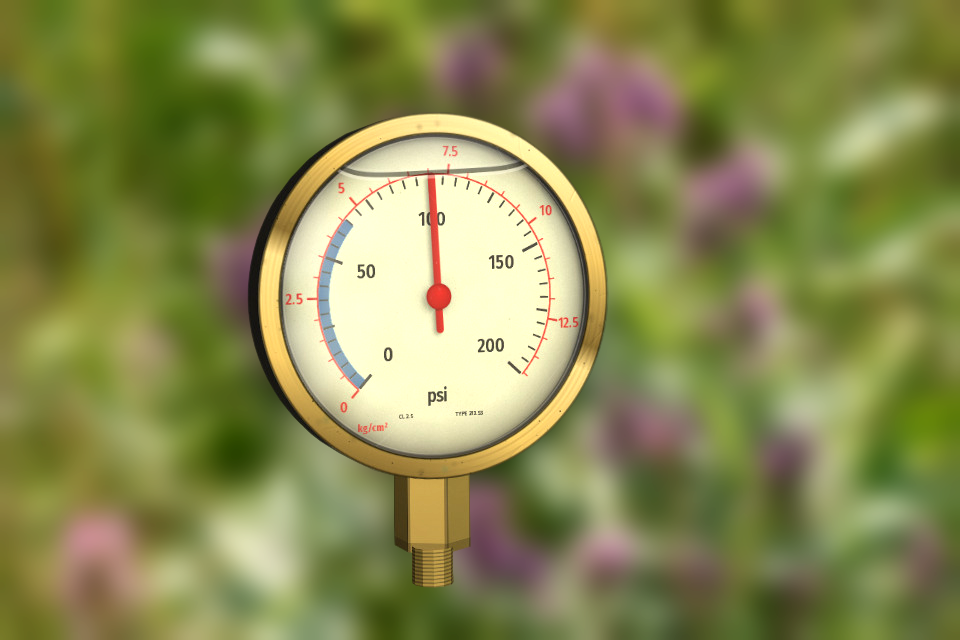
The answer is 100 psi
